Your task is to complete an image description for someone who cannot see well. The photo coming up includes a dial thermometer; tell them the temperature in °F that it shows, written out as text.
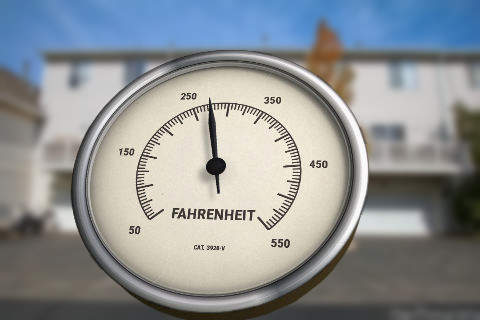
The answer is 275 °F
